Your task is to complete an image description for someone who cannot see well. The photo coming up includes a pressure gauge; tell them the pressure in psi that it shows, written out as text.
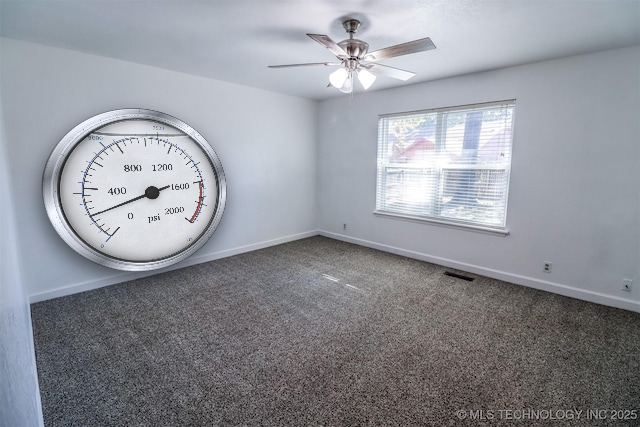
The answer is 200 psi
